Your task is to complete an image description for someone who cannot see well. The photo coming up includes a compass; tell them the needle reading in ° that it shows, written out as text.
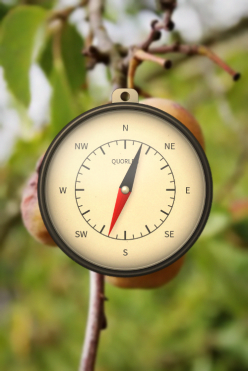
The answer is 200 °
